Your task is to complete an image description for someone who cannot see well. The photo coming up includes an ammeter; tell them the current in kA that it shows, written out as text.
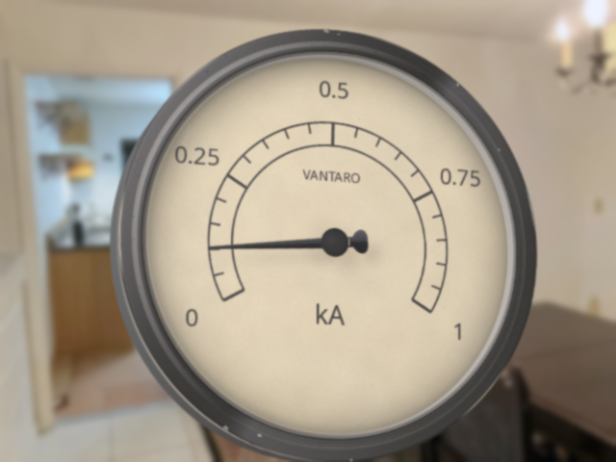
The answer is 0.1 kA
